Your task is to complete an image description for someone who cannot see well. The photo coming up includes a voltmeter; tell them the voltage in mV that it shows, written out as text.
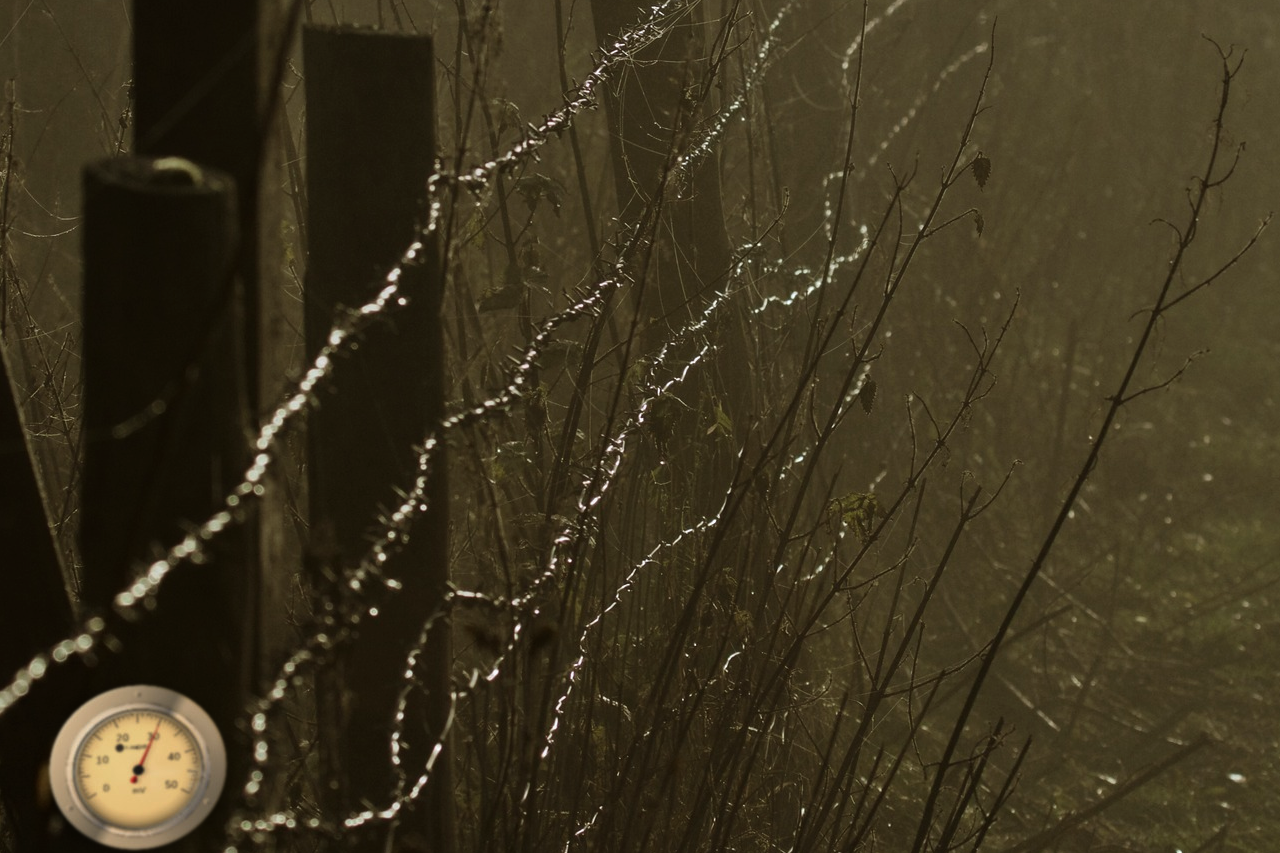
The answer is 30 mV
